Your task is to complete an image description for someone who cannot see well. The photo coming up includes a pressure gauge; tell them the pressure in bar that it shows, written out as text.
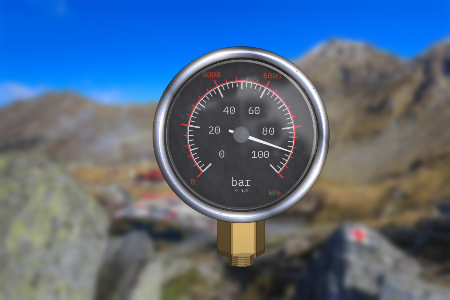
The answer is 90 bar
